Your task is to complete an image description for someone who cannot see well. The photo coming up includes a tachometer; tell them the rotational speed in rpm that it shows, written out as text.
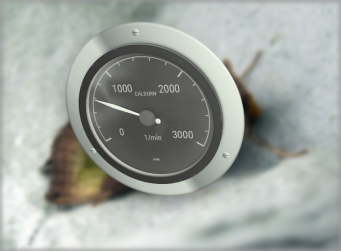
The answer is 600 rpm
